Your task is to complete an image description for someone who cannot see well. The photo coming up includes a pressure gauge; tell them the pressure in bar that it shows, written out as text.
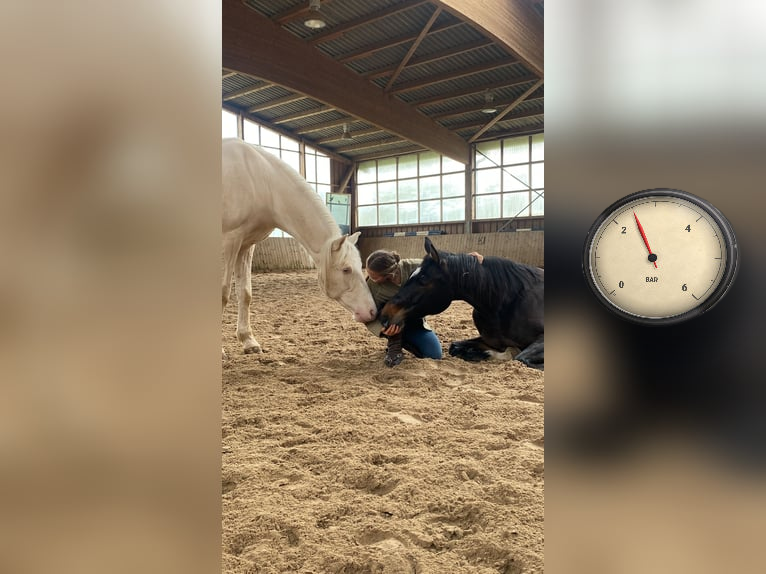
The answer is 2.5 bar
